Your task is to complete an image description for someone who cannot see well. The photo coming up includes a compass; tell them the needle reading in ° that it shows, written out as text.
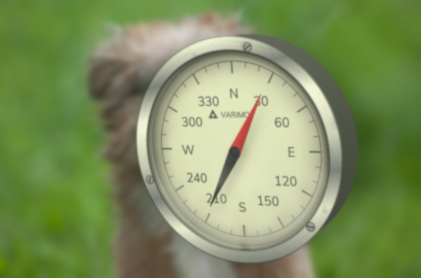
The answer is 30 °
